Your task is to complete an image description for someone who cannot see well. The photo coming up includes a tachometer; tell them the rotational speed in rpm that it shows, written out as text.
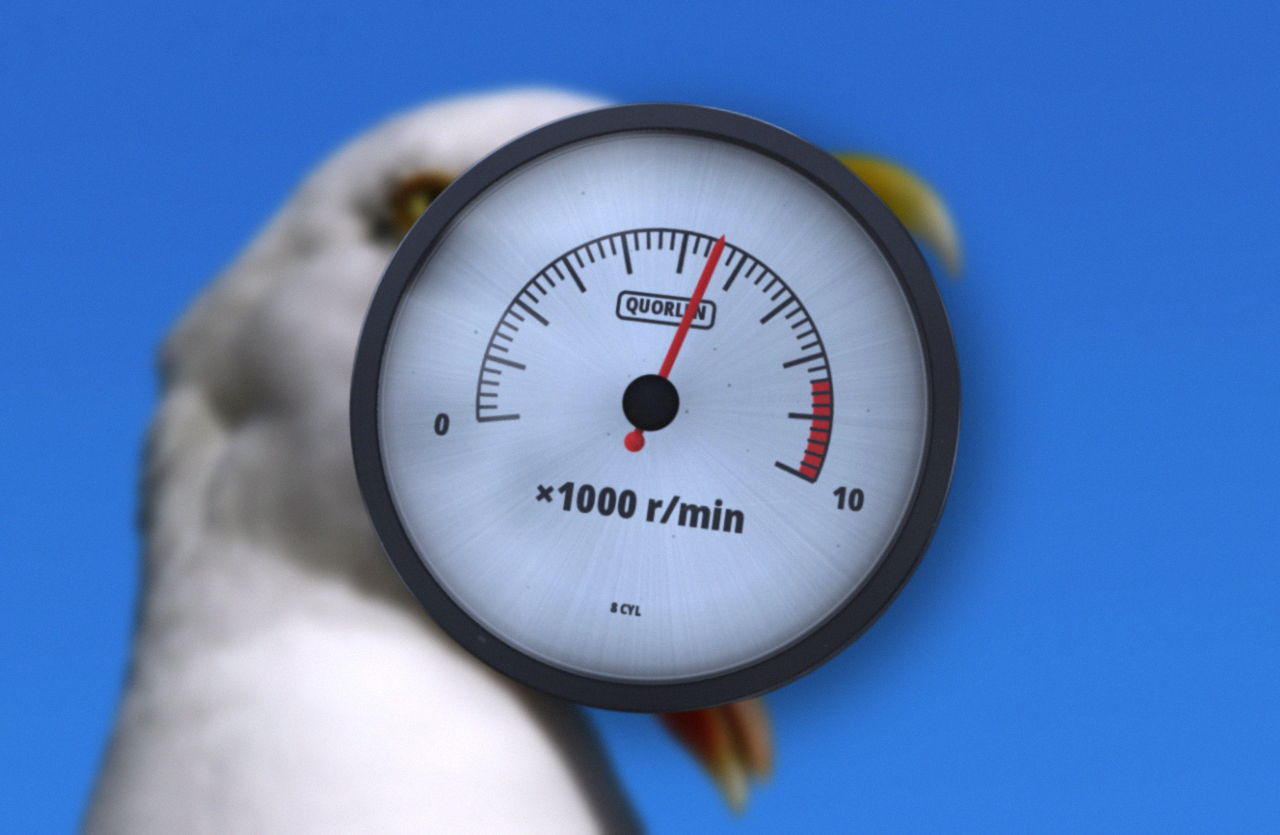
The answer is 5600 rpm
